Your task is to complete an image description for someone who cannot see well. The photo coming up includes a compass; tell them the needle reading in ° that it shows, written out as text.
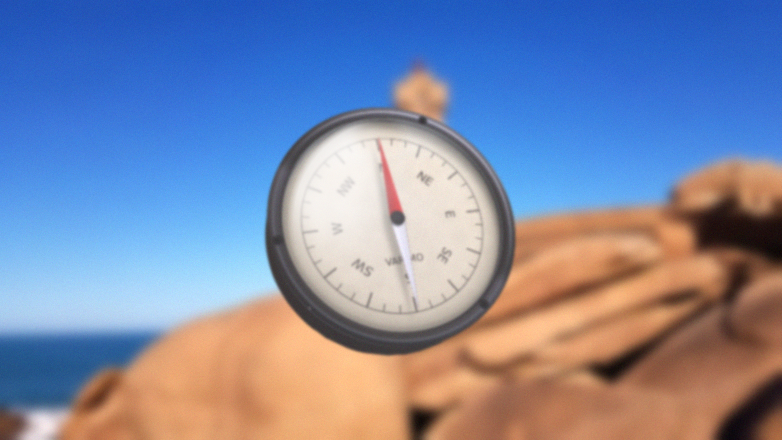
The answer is 0 °
